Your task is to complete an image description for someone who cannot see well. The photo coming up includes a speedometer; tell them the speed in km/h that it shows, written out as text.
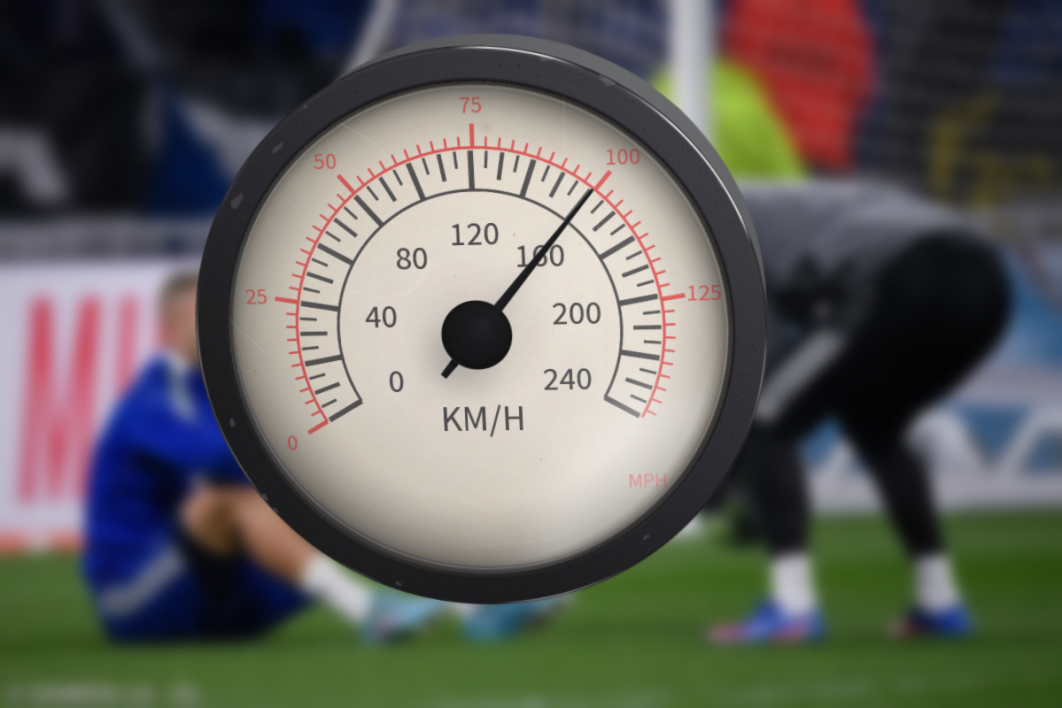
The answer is 160 km/h
